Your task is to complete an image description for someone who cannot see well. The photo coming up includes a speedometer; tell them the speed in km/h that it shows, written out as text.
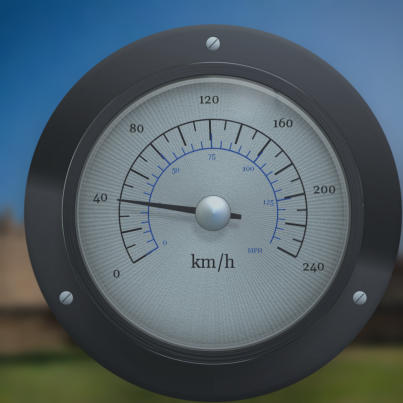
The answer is 40 km/h
